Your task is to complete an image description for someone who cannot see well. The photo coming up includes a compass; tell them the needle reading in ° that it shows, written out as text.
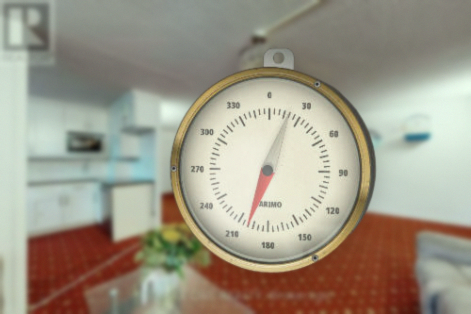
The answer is 200 °
